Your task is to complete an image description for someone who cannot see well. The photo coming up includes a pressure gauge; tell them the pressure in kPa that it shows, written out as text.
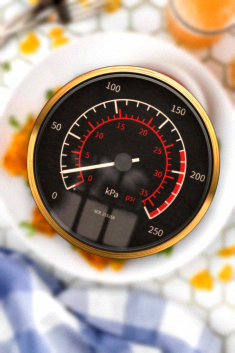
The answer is 15 kPa
